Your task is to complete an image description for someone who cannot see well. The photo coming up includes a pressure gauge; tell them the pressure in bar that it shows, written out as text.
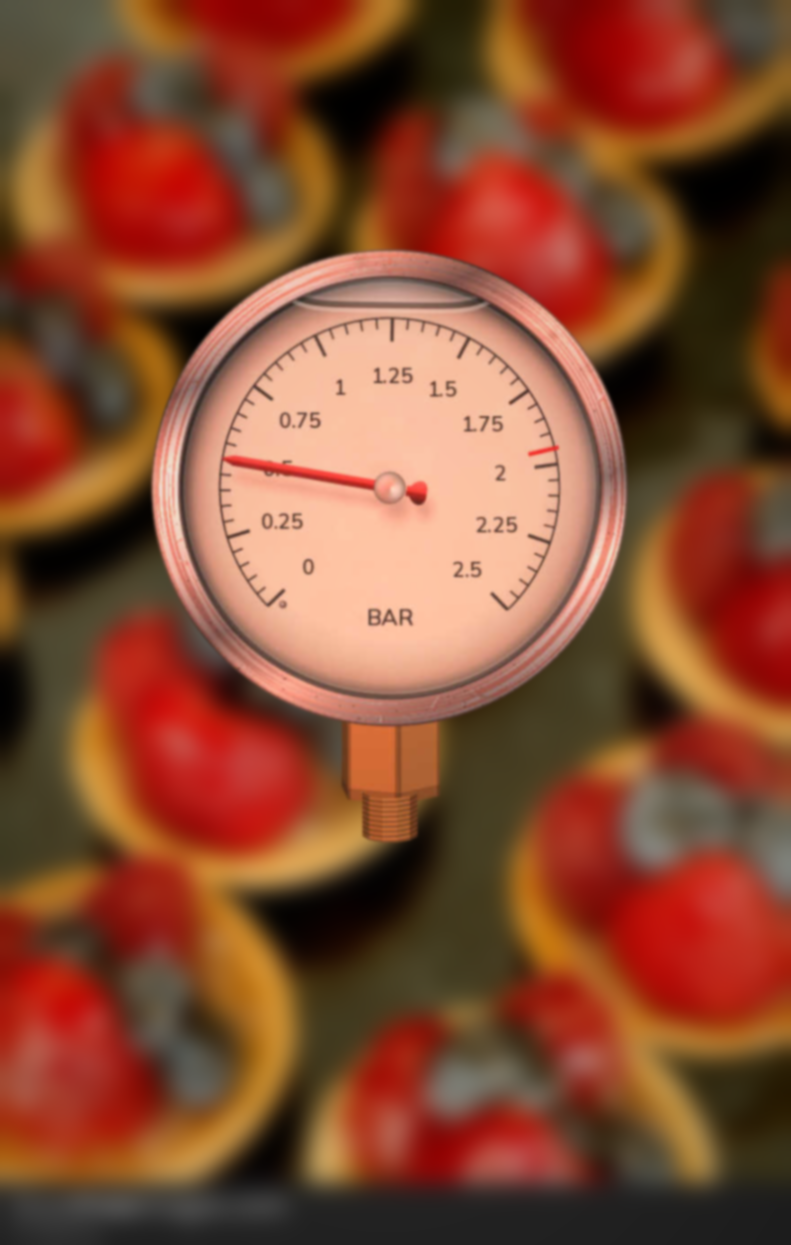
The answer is 0.5 bar
